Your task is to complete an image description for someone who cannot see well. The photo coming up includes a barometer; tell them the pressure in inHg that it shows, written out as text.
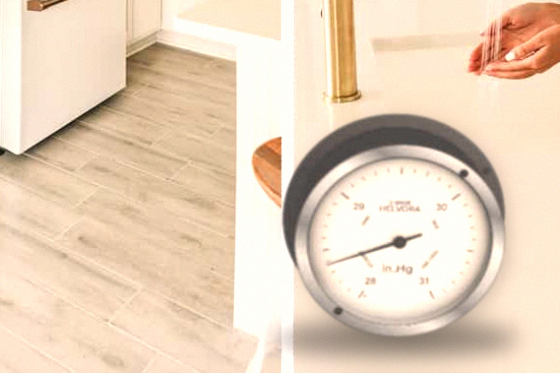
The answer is 28.4 inHg
